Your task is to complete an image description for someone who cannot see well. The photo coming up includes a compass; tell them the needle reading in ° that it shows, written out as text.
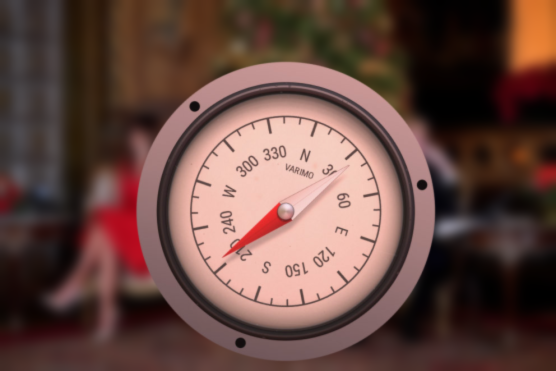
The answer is 215 °
